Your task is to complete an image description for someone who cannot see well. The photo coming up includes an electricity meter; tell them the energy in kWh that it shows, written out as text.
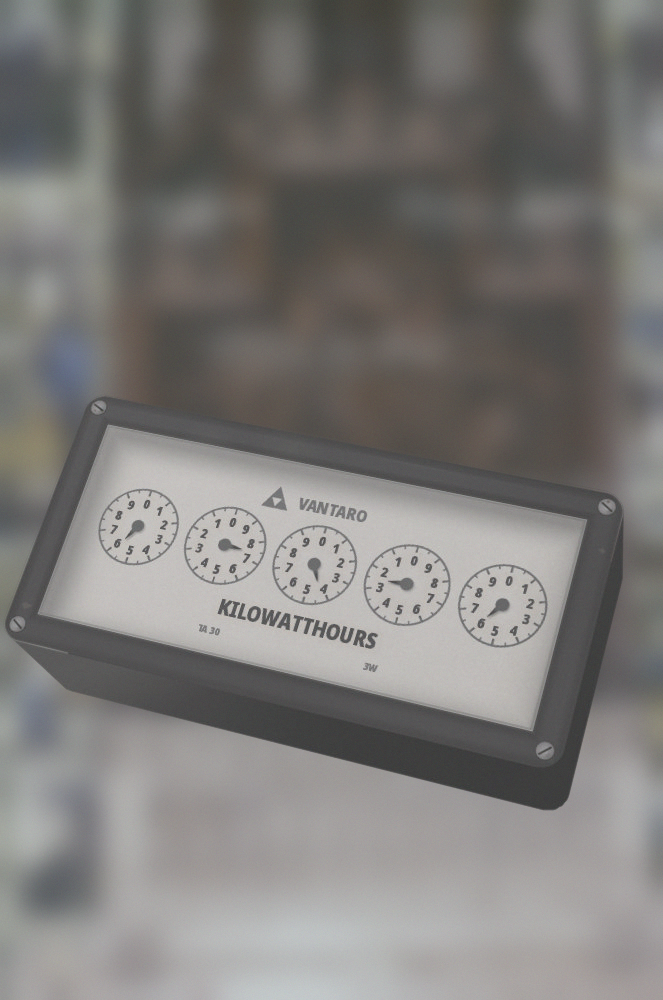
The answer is 57426 kWh
